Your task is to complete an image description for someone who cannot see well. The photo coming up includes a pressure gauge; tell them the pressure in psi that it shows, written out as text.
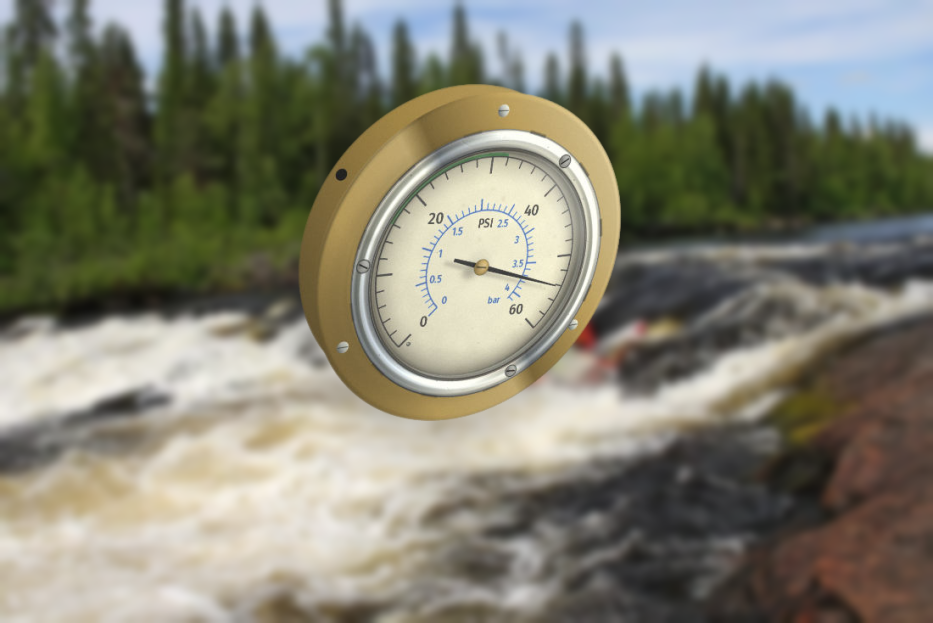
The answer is 54 psi
